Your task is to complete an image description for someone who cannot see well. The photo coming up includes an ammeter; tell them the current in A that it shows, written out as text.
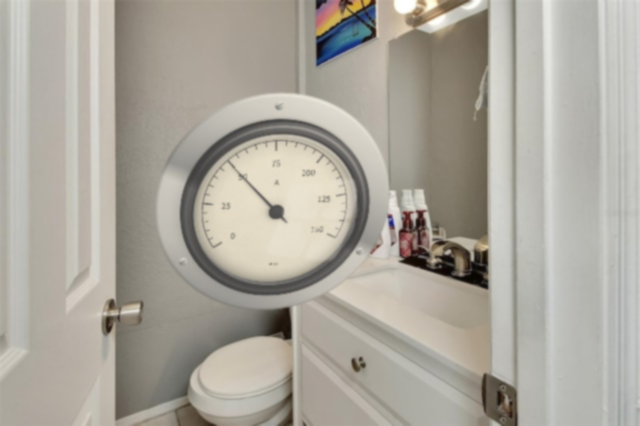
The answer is 50 A
